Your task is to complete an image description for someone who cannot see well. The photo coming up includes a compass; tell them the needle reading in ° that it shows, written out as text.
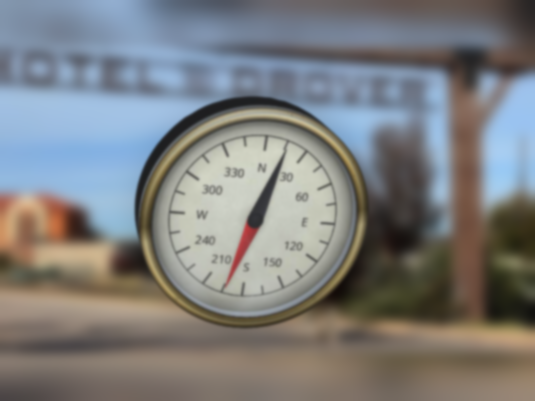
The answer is 195 °
